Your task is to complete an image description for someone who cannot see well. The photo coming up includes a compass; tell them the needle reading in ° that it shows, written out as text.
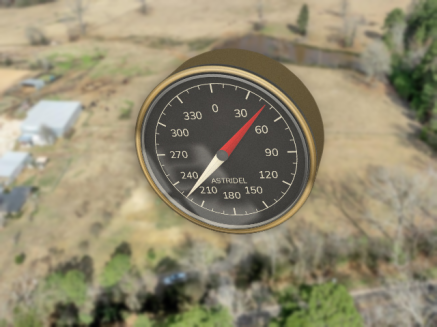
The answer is 45 °
